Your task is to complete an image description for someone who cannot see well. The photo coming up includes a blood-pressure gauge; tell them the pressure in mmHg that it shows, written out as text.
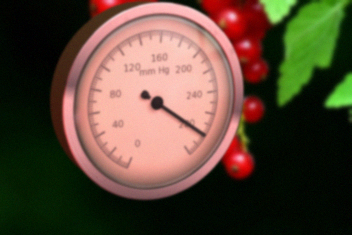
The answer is 280 mmHg
